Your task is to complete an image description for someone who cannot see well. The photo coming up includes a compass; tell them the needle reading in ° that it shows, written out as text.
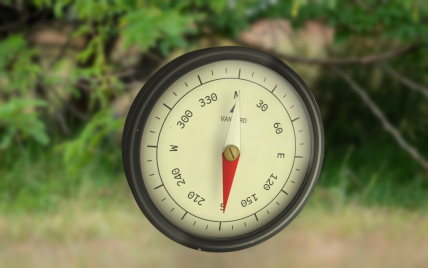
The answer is 180 °
